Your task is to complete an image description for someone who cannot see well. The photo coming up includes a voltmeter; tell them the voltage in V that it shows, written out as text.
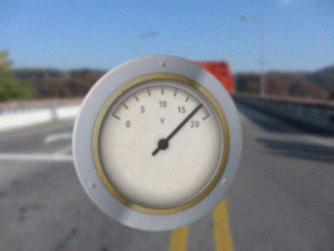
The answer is 17.5 V
